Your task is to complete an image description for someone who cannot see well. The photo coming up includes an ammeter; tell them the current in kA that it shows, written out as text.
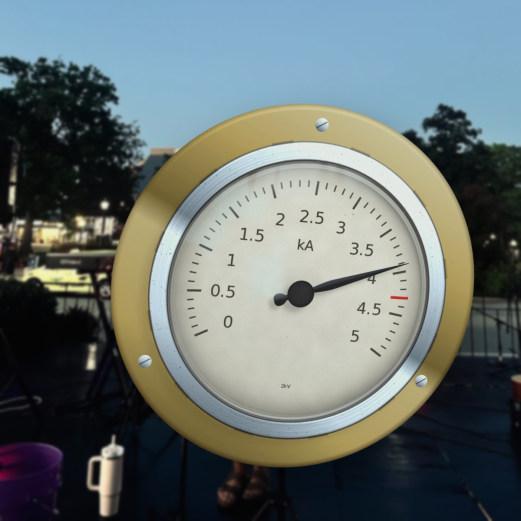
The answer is 3.9 kA
